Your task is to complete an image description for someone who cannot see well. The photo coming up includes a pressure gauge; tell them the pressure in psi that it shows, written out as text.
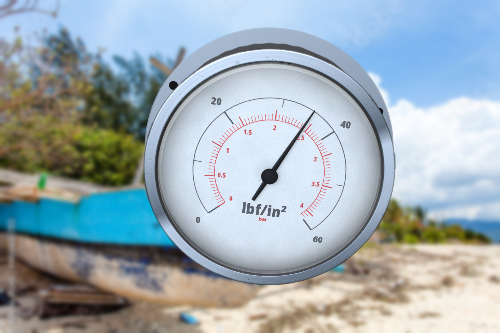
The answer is 35 psi
